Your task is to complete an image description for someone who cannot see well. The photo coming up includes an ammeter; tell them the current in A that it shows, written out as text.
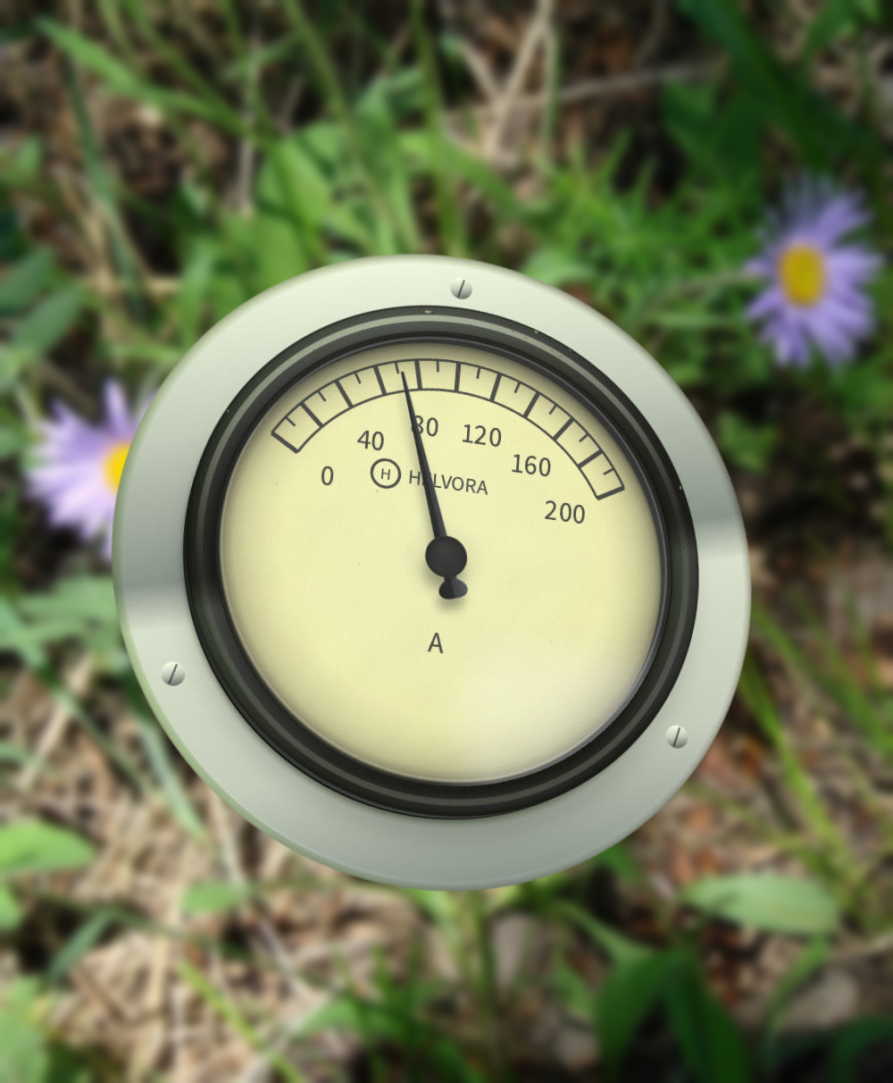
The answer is 70 A
